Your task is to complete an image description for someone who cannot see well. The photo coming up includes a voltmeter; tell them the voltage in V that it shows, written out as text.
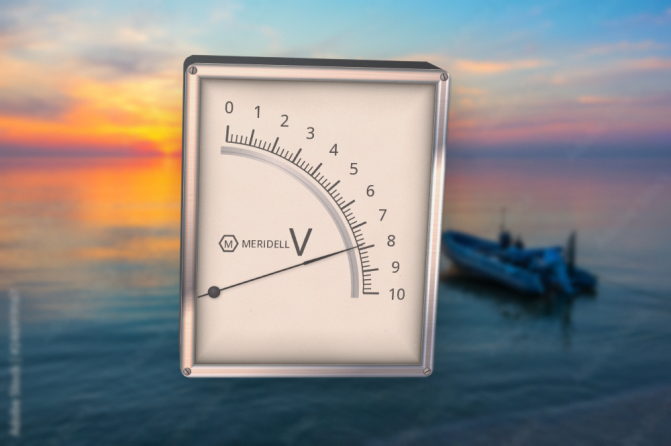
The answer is 7.8 V
